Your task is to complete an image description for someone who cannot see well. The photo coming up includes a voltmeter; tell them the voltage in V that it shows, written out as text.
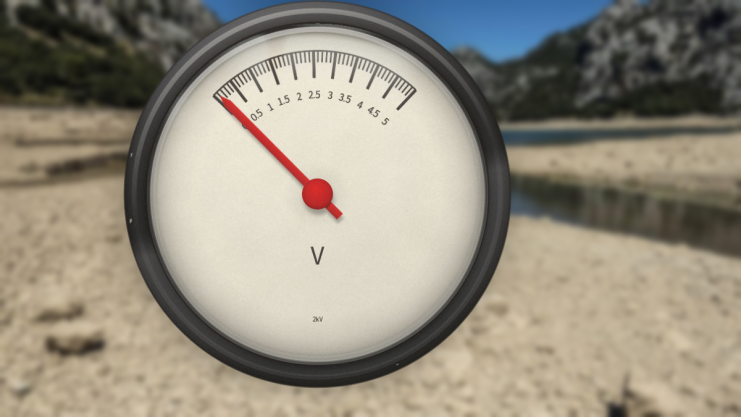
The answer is 0.1 V
